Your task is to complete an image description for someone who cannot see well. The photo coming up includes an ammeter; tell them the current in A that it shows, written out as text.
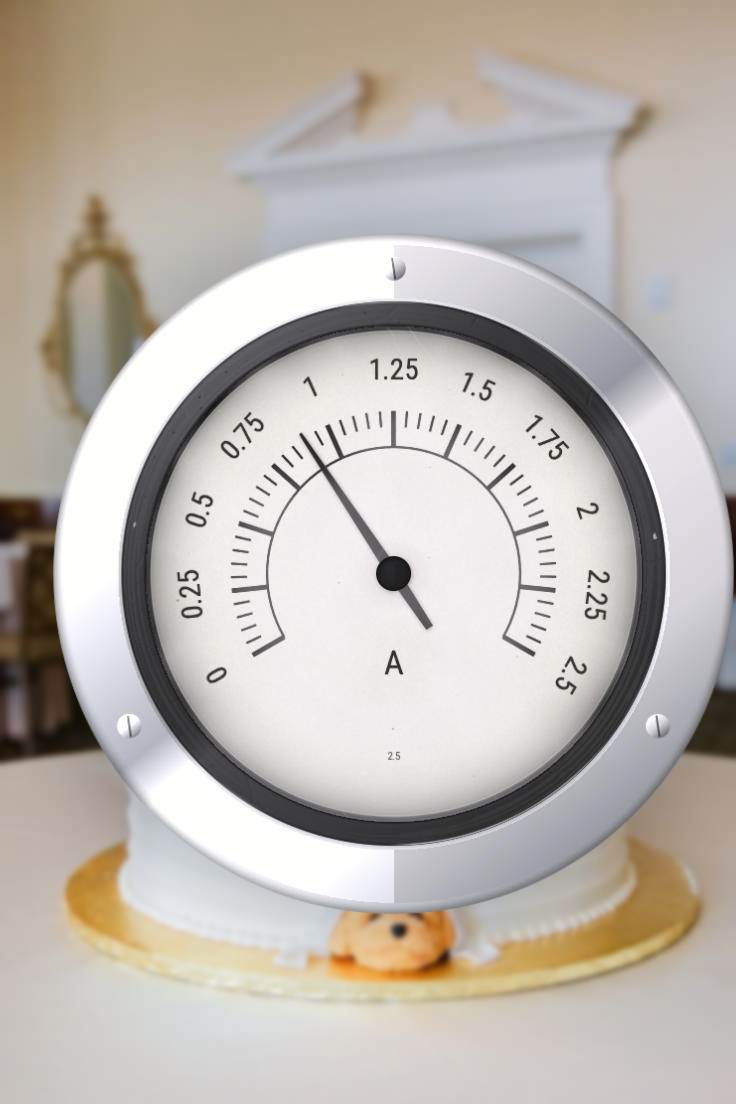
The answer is 0.9 A
